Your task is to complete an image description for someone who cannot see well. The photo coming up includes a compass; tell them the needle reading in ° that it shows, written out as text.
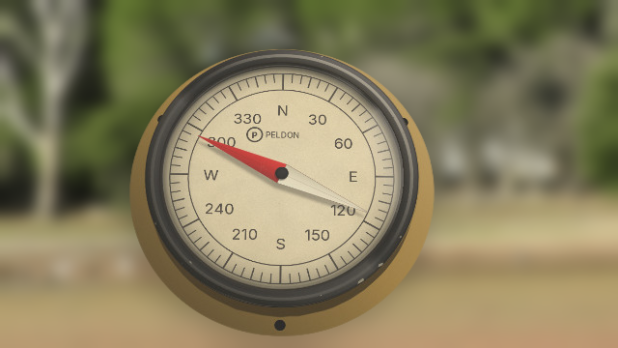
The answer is 295 °
